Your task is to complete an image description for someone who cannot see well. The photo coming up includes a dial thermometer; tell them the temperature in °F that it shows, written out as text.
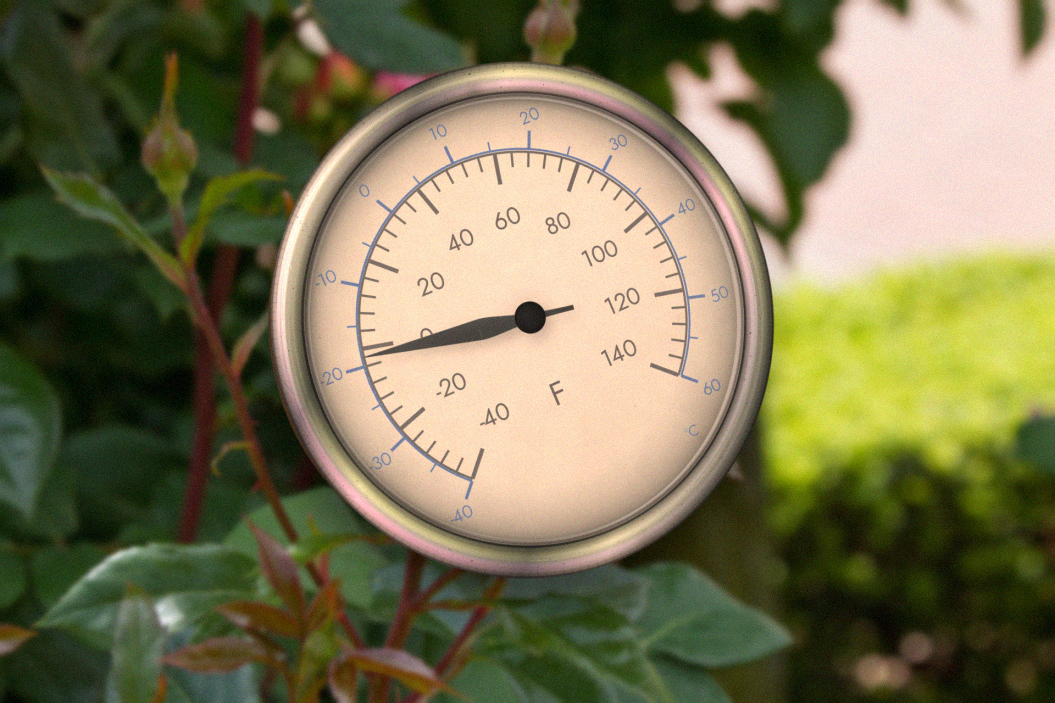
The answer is -2 °F
